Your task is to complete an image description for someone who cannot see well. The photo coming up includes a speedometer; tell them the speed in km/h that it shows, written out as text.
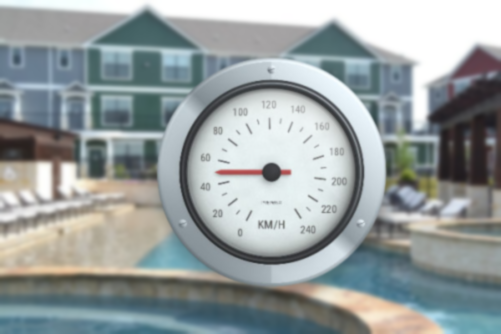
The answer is 50 km/h
